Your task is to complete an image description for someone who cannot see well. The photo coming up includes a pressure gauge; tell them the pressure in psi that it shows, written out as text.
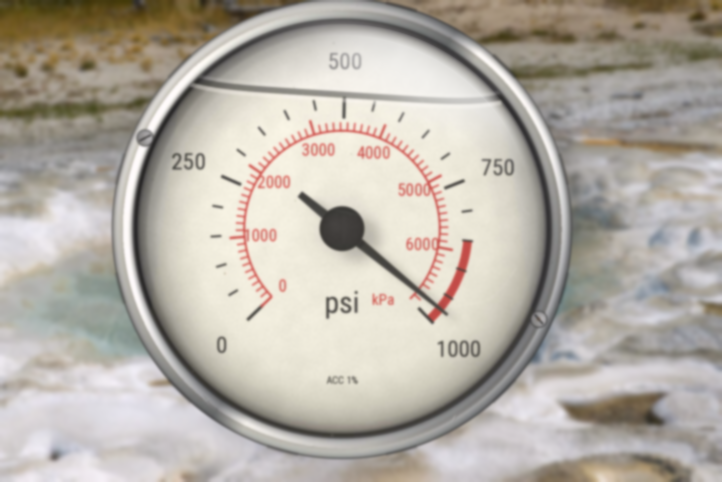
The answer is 975 psi
